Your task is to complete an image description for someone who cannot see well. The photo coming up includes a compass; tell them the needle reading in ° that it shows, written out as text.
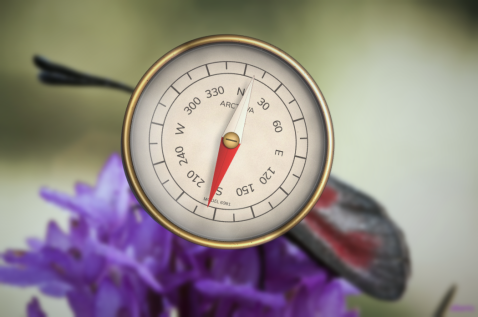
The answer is 187.5 °
